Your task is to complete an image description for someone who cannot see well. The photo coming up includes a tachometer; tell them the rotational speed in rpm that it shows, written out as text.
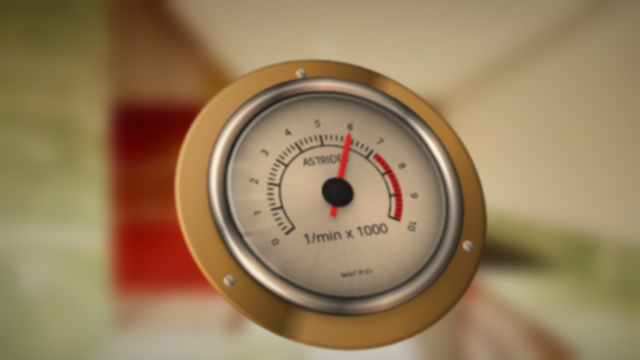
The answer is 6000 rpm
